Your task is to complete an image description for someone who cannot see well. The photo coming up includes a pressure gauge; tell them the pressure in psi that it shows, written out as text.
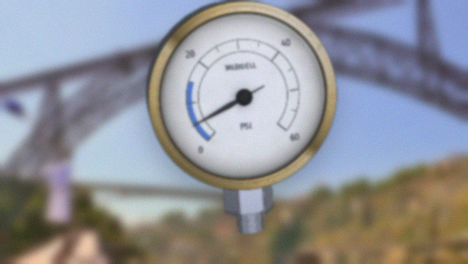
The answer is 5 psi
